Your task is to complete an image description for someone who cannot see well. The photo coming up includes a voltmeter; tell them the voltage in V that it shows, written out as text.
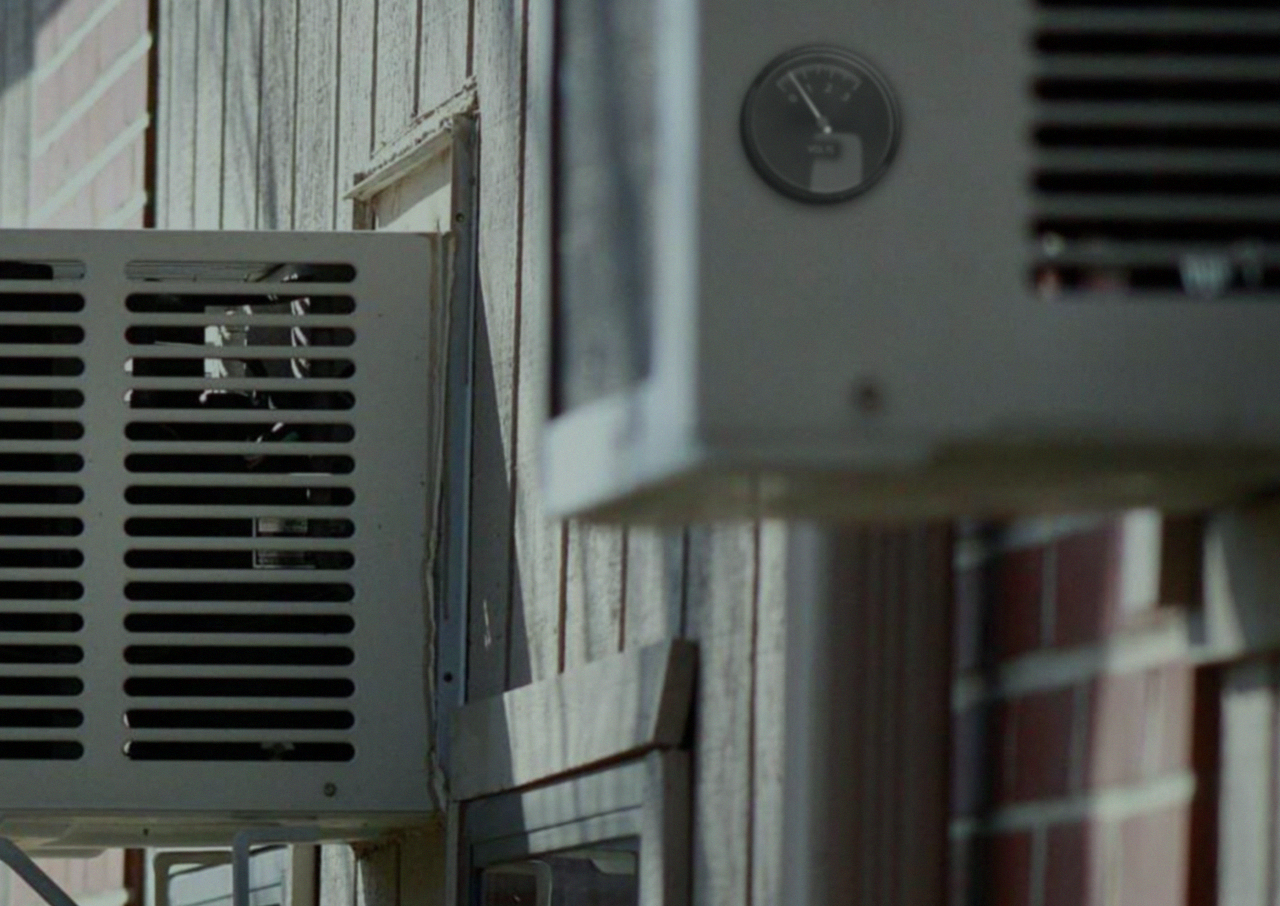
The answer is 0.5 V
